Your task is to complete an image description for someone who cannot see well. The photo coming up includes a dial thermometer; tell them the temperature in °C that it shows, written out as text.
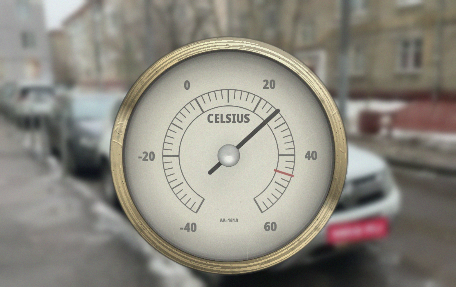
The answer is 26 °C
